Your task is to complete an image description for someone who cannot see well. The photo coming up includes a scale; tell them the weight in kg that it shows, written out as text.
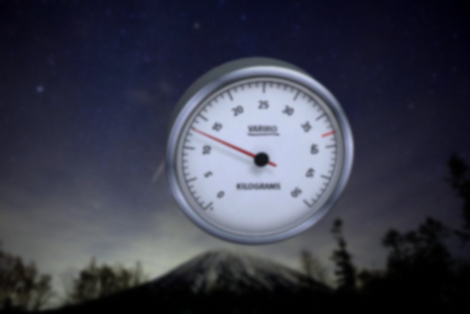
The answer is 13 kg
